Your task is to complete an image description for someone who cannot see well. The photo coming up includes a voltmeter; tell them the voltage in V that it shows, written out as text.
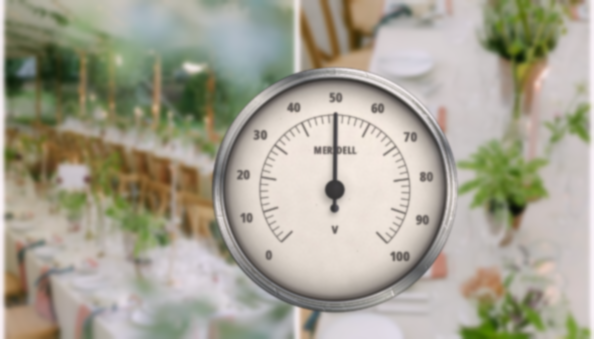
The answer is 50 V
